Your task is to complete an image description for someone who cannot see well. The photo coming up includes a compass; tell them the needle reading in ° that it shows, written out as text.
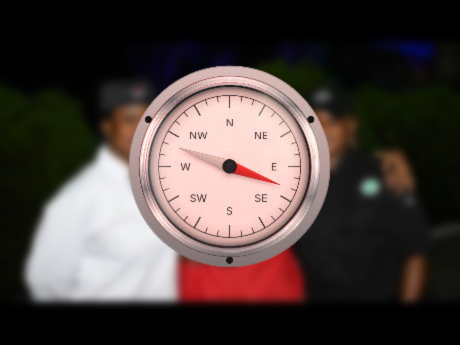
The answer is 110 °
